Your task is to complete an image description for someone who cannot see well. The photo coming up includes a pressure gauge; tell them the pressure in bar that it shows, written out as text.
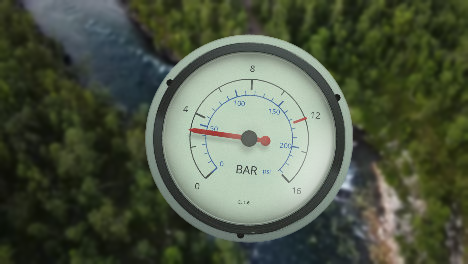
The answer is 3 bar
